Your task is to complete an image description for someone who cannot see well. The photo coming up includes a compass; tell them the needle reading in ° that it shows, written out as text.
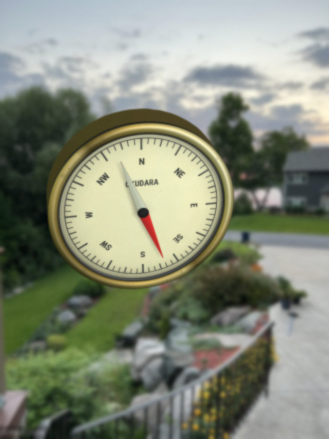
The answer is 160 °
